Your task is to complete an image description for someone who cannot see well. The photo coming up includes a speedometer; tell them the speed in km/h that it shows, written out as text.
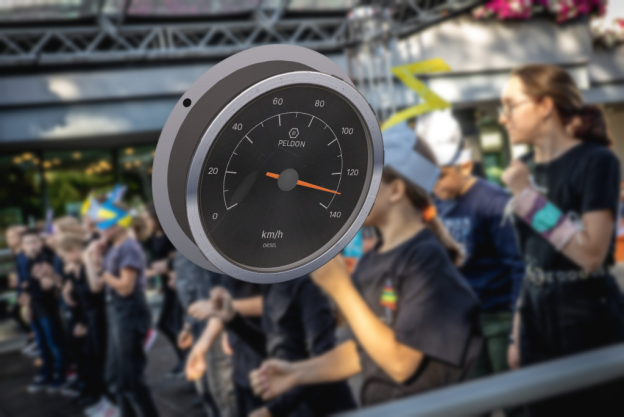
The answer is 130 km/h
